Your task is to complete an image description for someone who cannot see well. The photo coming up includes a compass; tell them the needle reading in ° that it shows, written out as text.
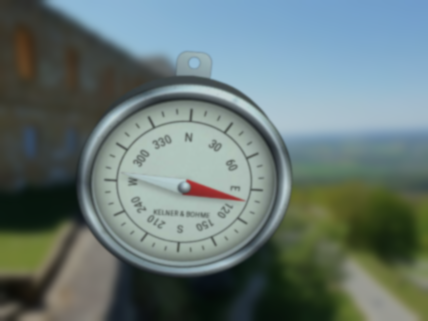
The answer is 100 °
